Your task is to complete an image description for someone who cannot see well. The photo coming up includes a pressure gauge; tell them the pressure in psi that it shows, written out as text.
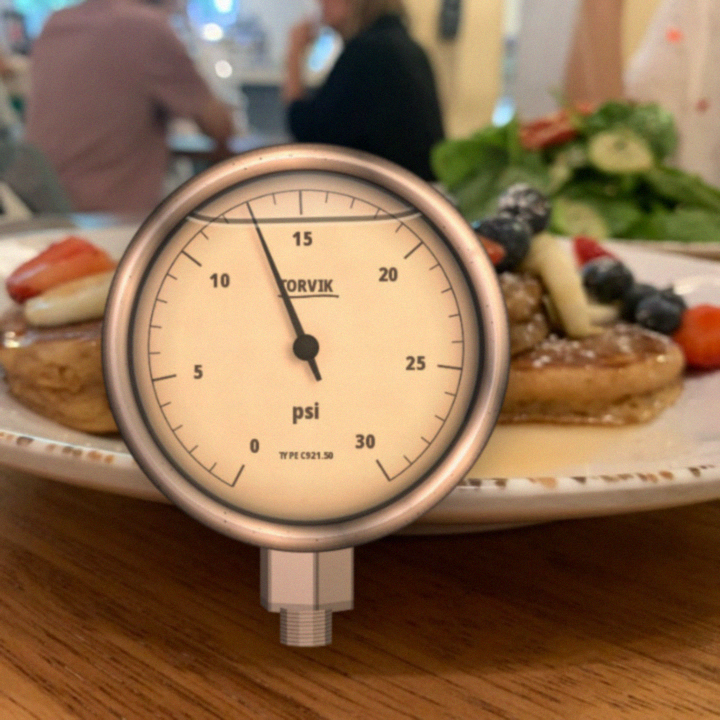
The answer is 13 psi
